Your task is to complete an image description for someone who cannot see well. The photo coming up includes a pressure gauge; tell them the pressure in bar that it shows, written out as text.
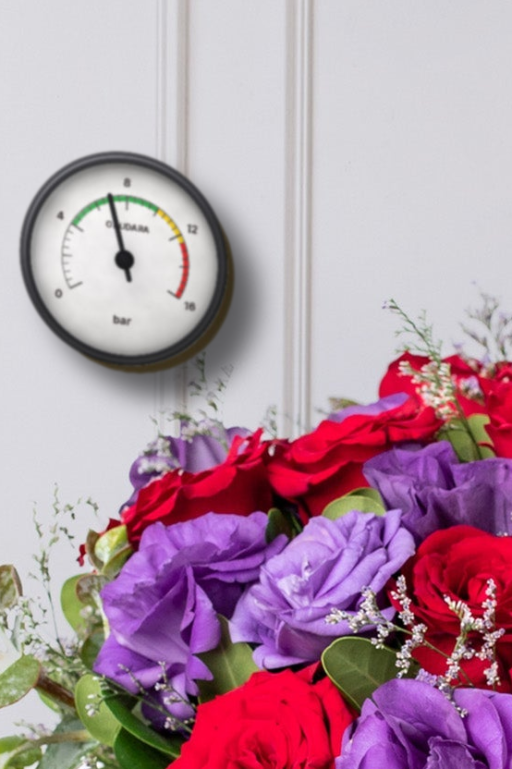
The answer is 7 bar
